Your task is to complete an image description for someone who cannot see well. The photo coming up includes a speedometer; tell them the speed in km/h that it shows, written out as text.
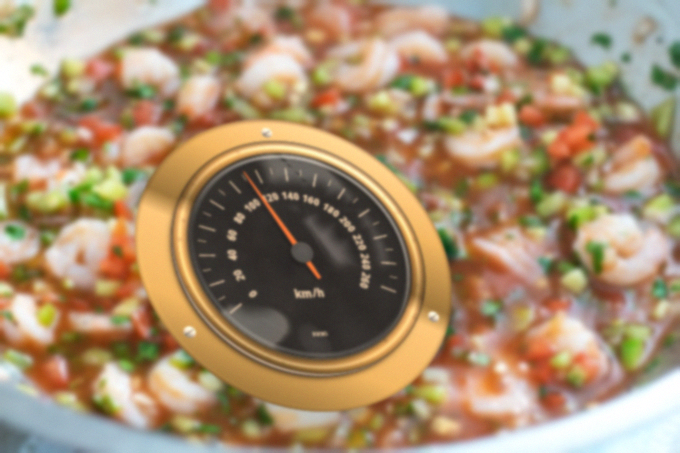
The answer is 110 km/h
